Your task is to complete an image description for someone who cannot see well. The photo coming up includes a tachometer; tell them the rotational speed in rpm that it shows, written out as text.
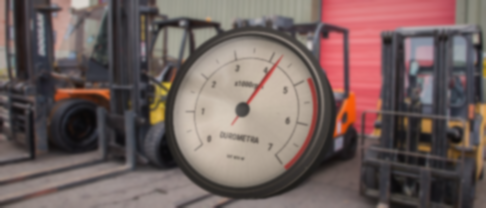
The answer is 4250 rpm
